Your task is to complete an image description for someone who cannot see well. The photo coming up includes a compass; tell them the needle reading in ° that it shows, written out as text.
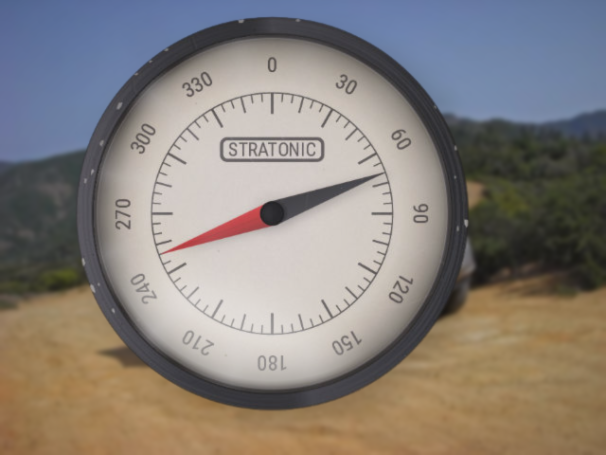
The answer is 250 °
